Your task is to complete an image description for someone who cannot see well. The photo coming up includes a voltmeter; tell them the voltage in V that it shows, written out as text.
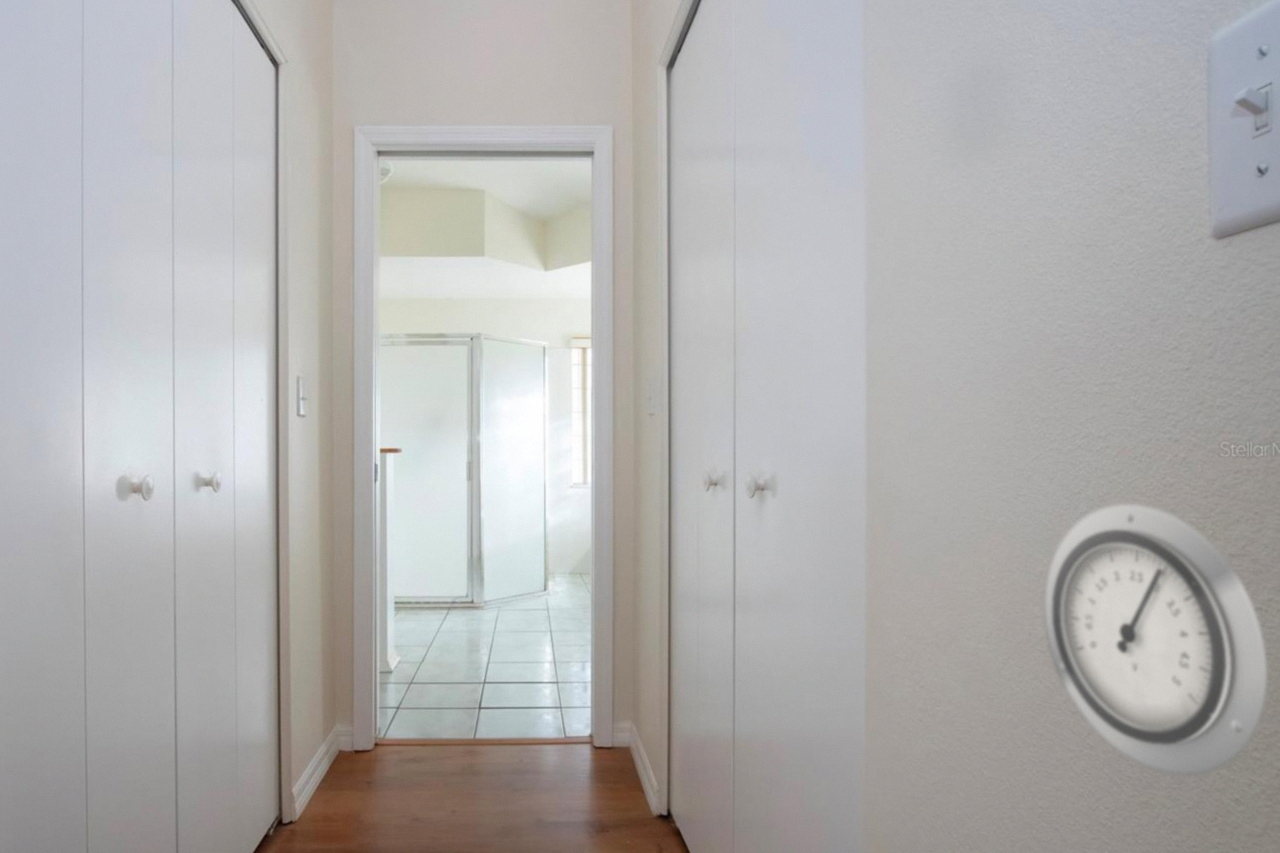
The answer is 3 V
